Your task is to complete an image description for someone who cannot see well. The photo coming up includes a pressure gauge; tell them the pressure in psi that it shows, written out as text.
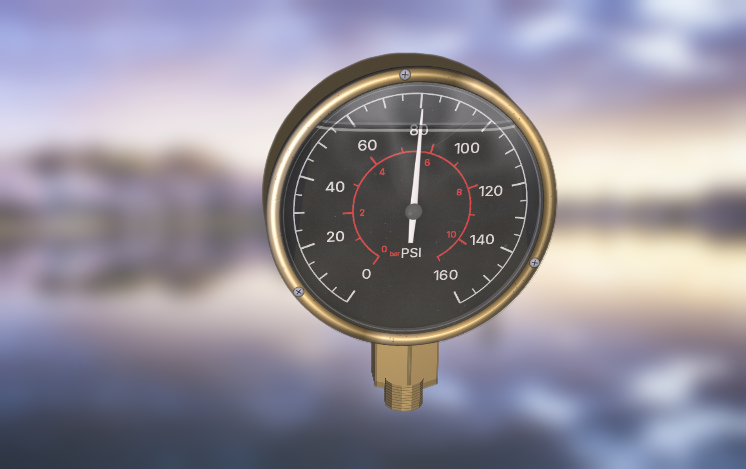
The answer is 80 psi
